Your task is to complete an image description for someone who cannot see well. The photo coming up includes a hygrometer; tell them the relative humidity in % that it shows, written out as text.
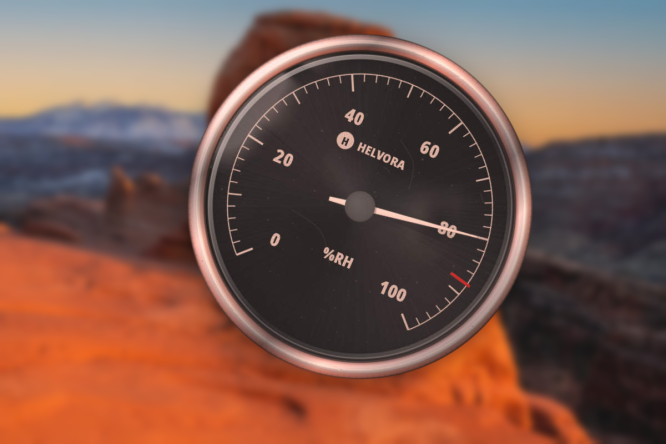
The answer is 80 %
